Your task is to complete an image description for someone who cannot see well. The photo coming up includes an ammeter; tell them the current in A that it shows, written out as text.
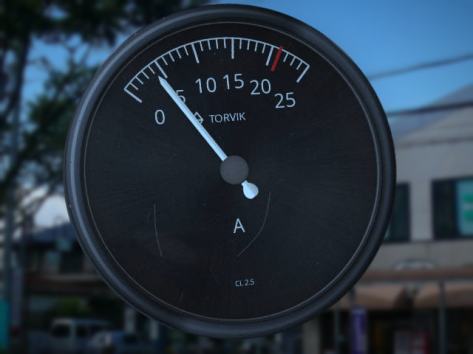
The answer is 4 A
